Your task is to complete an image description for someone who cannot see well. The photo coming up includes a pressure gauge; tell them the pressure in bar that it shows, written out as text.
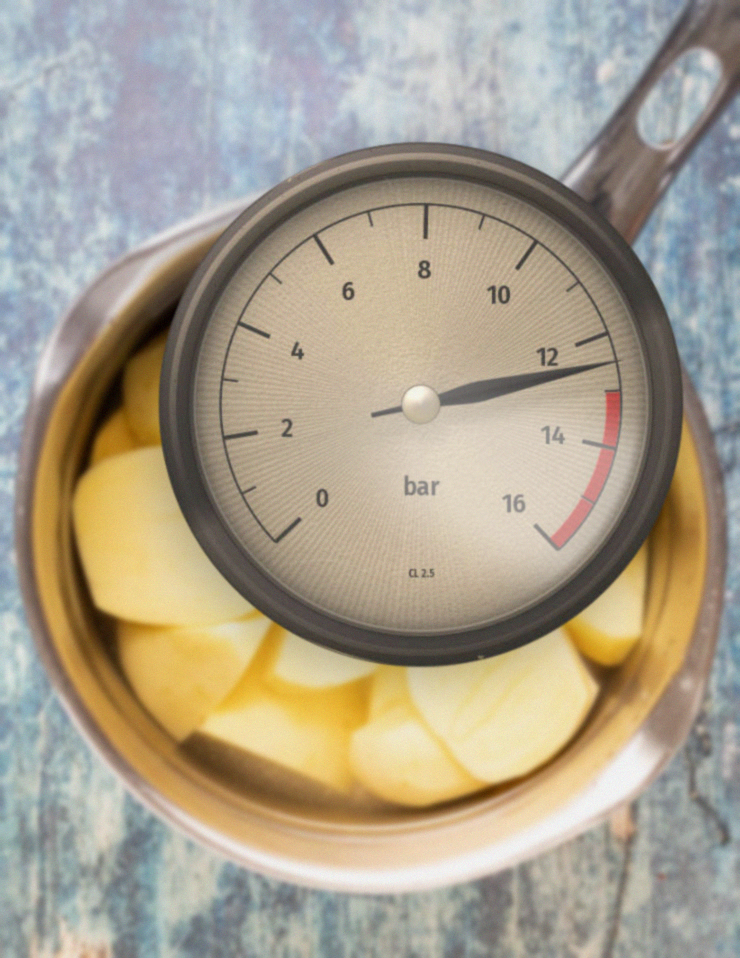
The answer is 12.5 bar
